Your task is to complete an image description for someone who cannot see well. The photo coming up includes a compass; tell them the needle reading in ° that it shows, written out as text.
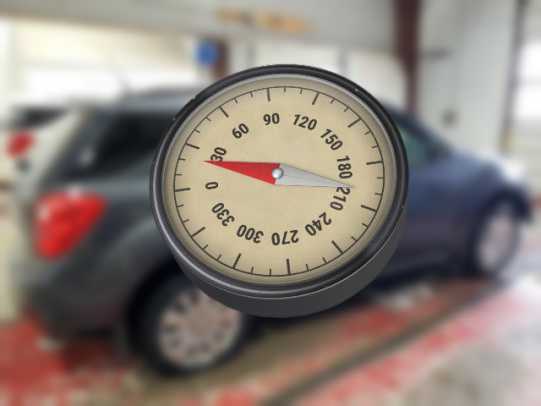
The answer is 20 °
